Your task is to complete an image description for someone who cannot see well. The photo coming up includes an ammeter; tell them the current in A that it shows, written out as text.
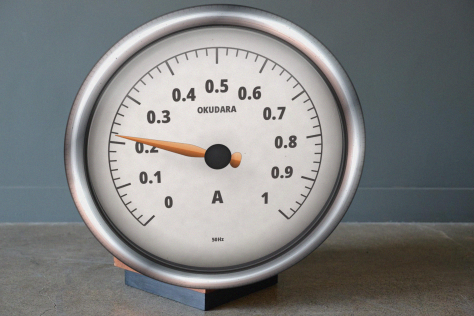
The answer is 0.22 A
